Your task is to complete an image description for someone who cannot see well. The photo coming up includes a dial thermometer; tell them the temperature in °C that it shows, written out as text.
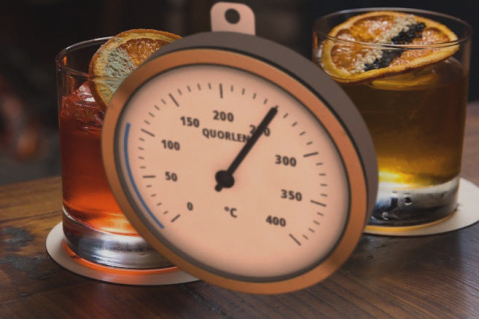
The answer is 250 °C
